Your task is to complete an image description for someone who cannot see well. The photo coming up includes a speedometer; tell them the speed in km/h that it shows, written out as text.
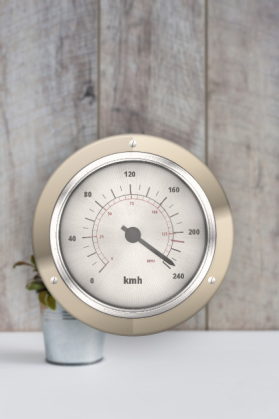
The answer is 235 km/h
